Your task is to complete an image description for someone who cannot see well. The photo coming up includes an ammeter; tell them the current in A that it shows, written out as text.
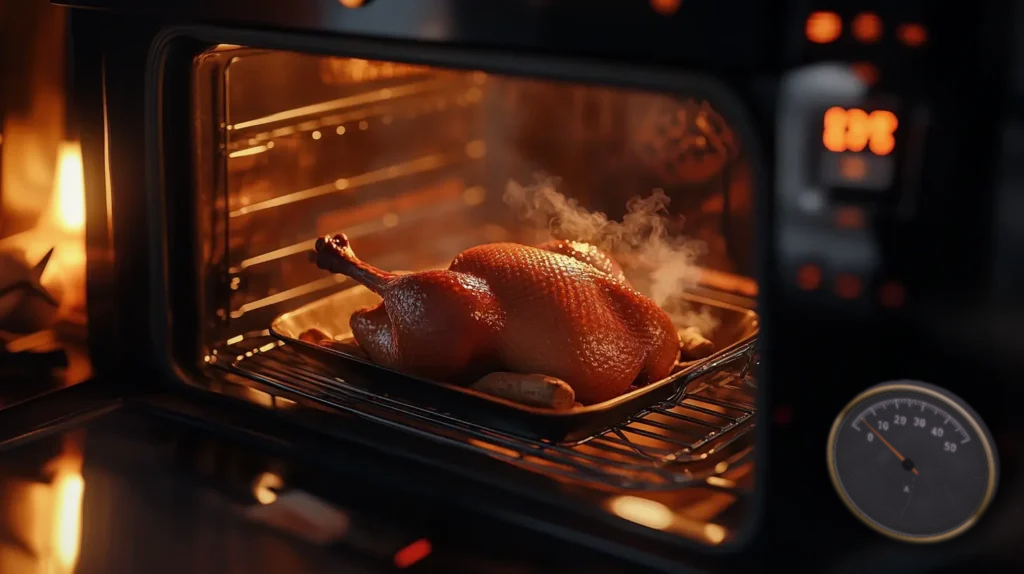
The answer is 5 A
